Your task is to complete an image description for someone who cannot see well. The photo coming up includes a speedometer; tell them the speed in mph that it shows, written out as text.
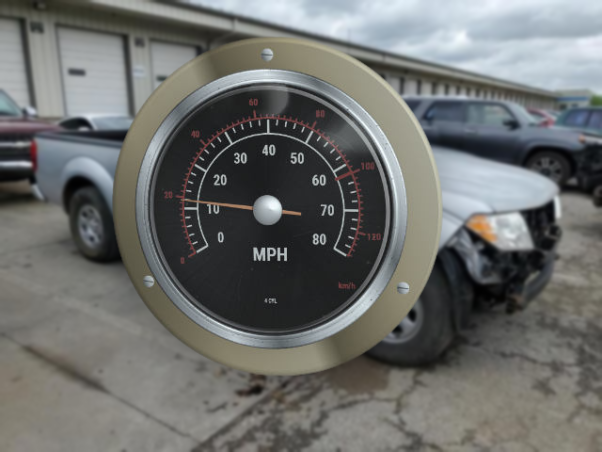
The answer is 12 mph
